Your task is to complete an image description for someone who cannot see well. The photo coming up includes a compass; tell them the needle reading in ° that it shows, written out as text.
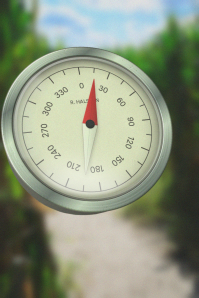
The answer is 15 °
